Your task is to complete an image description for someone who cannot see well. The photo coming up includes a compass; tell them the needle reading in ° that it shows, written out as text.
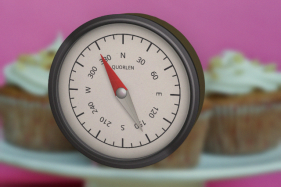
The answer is 330 °
